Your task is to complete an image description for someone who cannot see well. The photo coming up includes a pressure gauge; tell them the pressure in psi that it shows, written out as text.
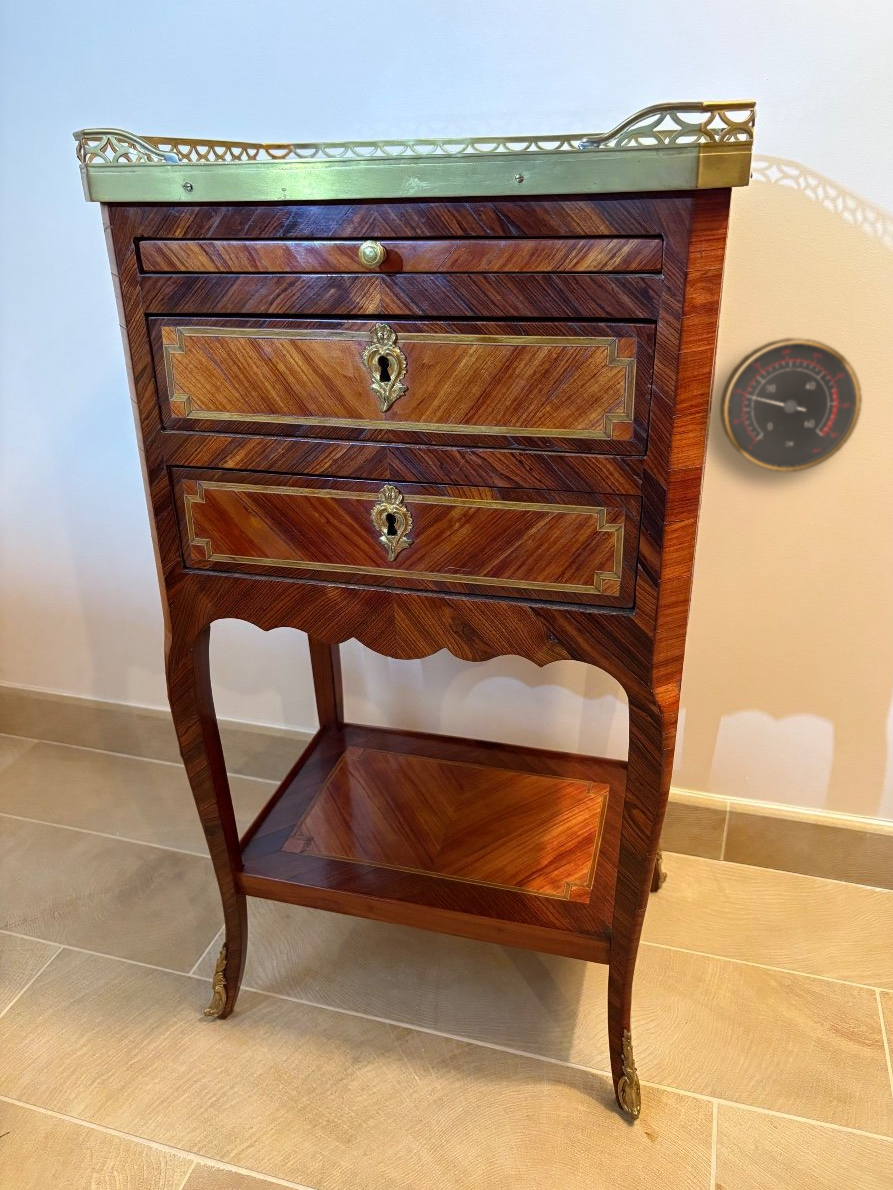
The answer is 14 psi
